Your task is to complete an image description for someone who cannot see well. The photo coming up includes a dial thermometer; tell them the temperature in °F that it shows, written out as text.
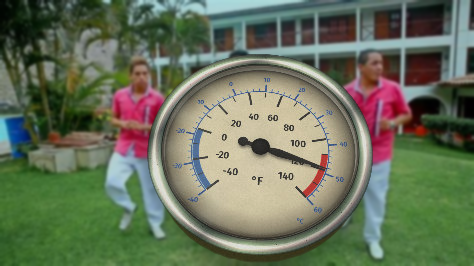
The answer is 120 °F
